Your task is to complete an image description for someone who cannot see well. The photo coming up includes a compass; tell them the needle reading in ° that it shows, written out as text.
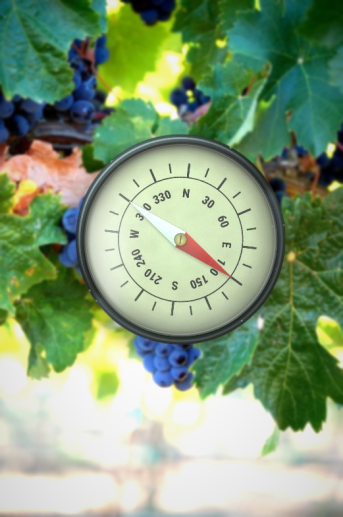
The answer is 120 °
